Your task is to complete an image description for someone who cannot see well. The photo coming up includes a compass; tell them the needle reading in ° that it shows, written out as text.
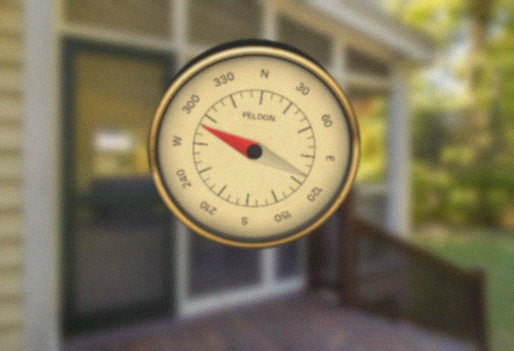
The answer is 290 °
